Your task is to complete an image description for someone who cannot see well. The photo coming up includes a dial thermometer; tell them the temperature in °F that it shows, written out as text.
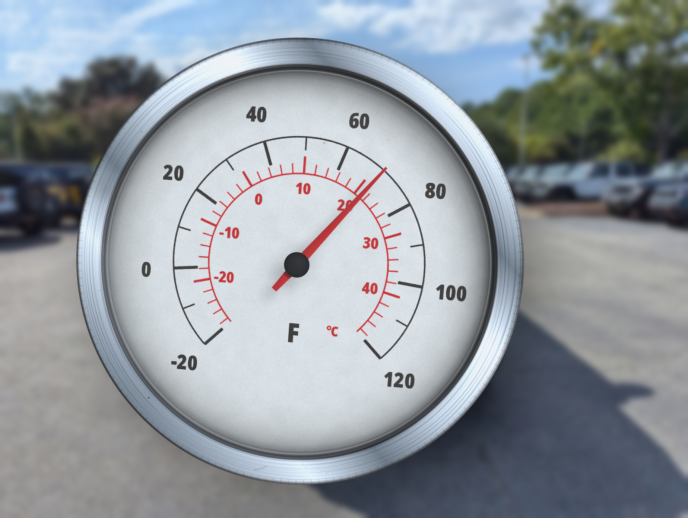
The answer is 70 °F
